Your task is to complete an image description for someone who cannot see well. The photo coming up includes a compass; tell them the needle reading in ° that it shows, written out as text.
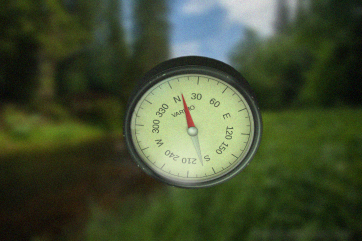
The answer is 10 °
